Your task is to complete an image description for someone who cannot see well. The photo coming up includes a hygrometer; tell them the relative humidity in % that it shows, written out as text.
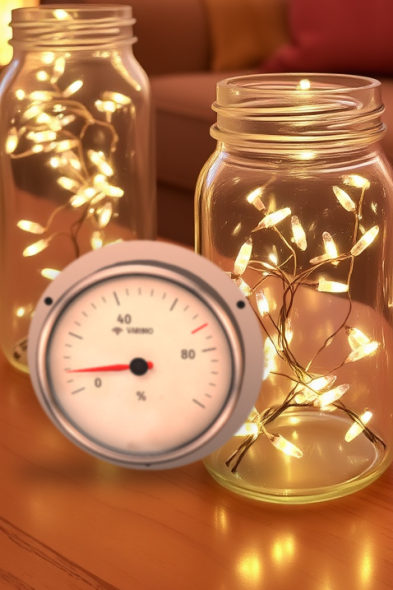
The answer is 8 %
